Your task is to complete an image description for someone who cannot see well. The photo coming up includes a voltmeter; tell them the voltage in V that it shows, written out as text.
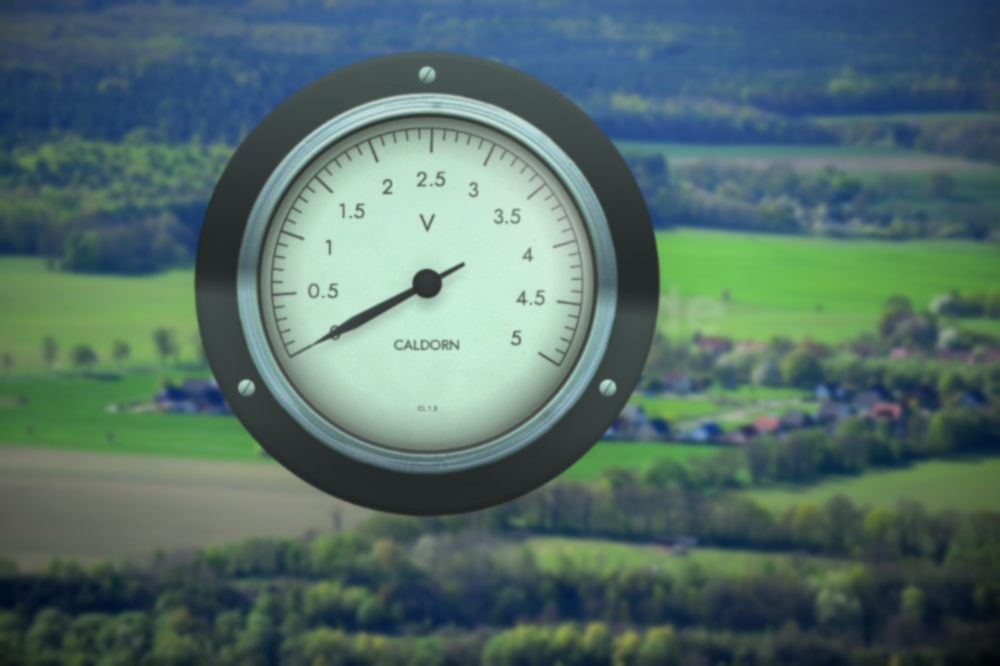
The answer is 0 V
